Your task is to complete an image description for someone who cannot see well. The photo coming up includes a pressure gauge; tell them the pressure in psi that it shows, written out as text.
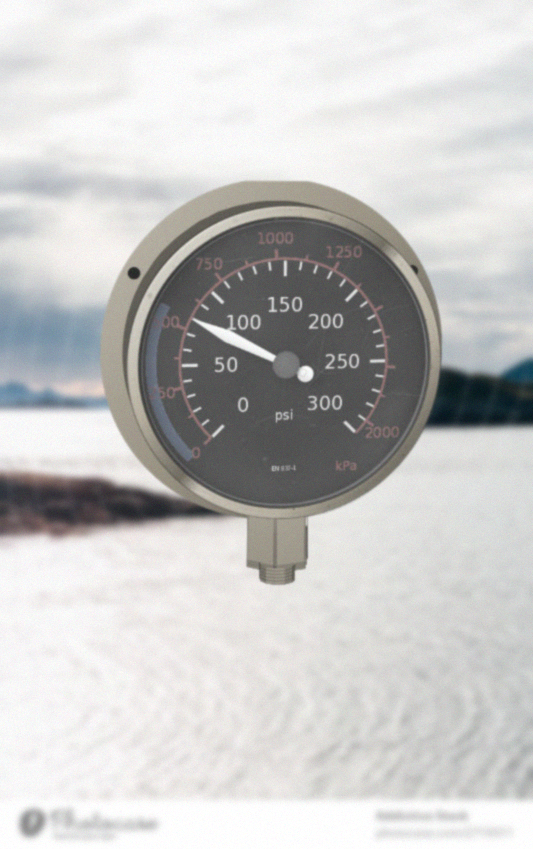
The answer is 80 psi
